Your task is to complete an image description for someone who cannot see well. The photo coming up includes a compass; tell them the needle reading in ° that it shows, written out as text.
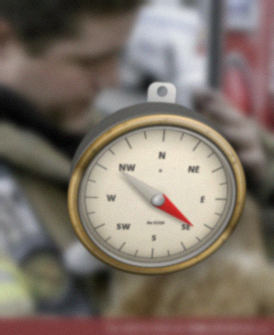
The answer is 127.5 °
